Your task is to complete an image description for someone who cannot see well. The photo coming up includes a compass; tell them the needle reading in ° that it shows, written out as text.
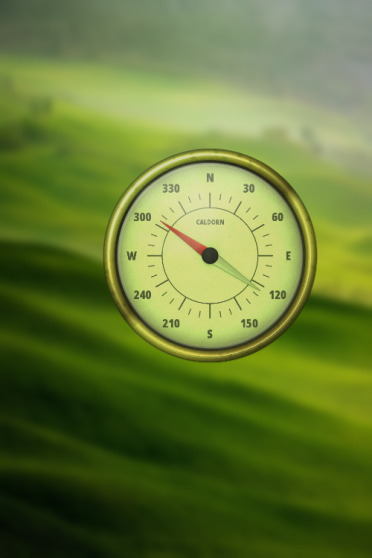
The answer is 305 °
